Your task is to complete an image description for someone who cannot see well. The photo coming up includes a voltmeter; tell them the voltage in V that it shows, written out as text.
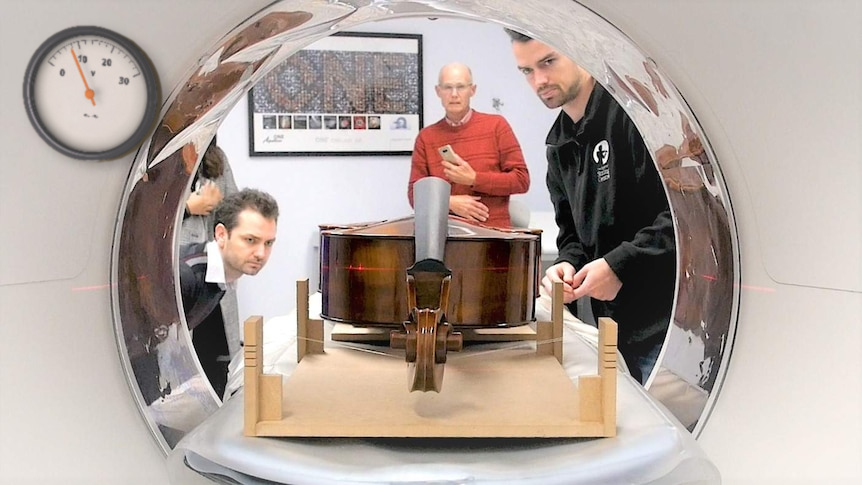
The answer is 8 V
